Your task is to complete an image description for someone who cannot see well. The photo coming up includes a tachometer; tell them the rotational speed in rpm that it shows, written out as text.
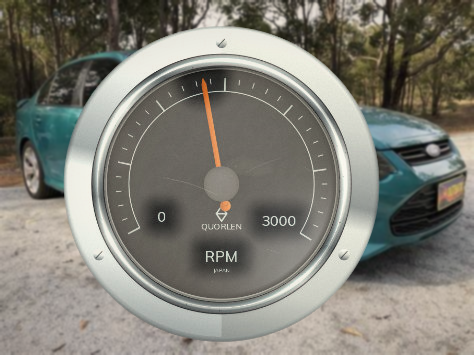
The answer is 1350 rpm
